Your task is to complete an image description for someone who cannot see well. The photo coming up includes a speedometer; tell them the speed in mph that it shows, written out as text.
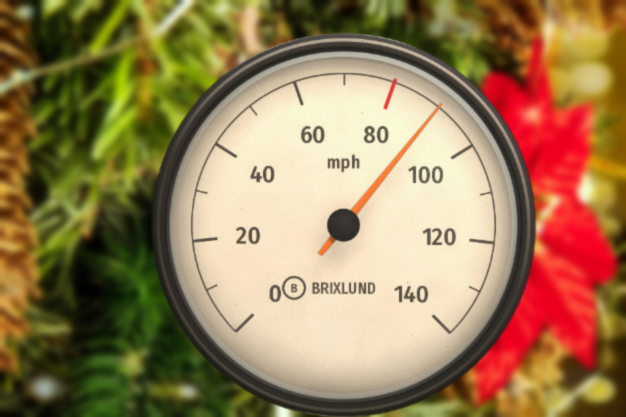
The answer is 90 mph
